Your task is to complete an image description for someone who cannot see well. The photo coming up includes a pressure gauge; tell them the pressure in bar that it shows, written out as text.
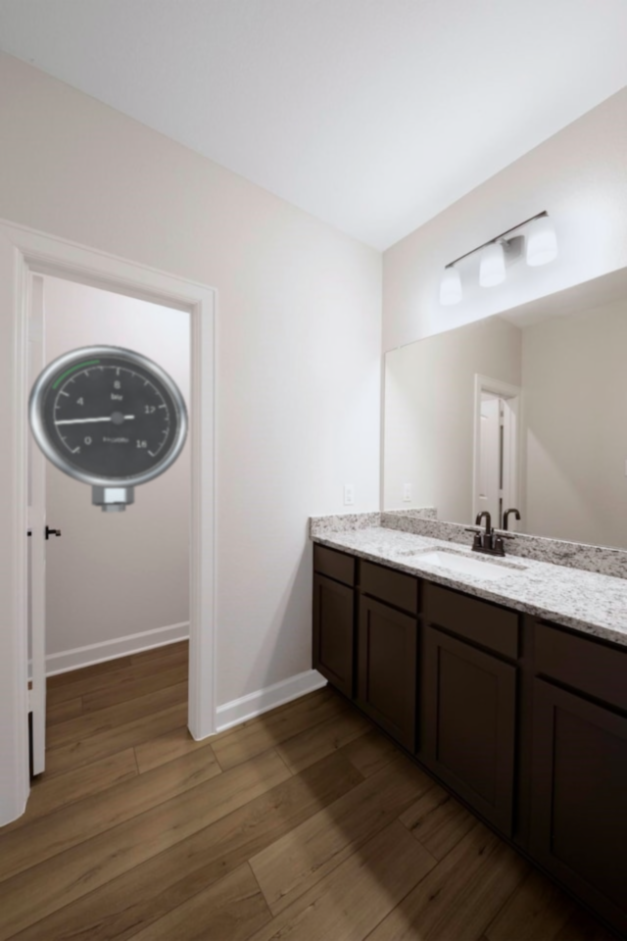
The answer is 2 bar
